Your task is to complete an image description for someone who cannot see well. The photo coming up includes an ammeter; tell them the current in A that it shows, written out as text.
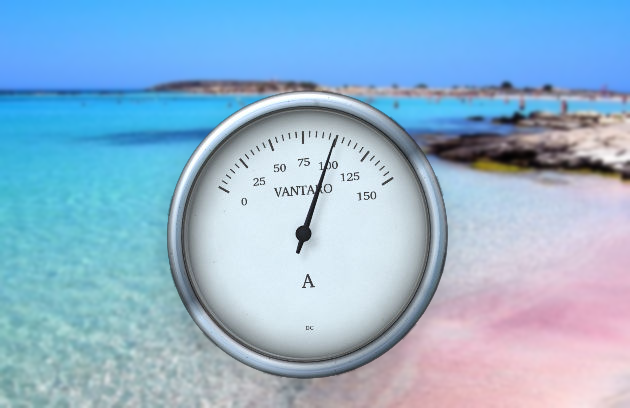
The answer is 100 A
